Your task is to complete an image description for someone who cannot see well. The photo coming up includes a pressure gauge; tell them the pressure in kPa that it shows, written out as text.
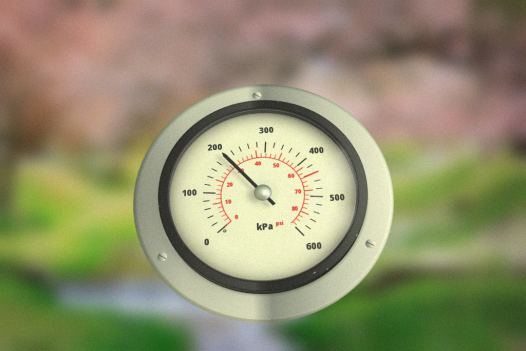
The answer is 200 kPa
